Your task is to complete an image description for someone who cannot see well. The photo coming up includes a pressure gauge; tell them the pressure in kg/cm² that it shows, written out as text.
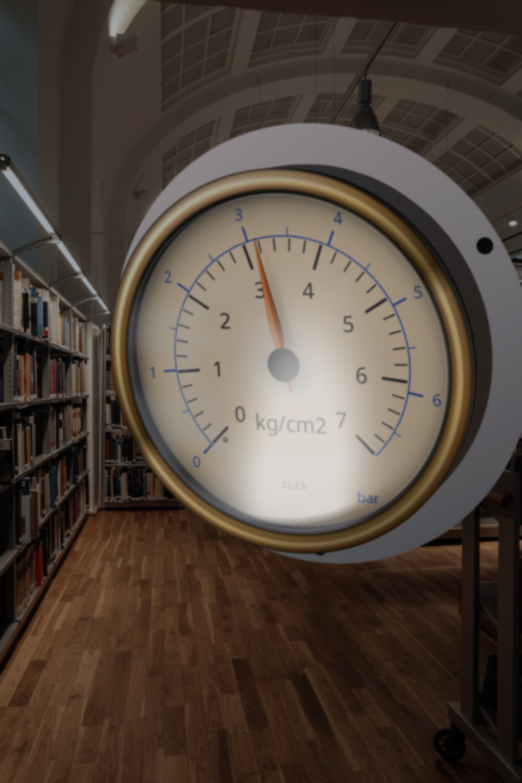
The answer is 3.2 kg/cm²
